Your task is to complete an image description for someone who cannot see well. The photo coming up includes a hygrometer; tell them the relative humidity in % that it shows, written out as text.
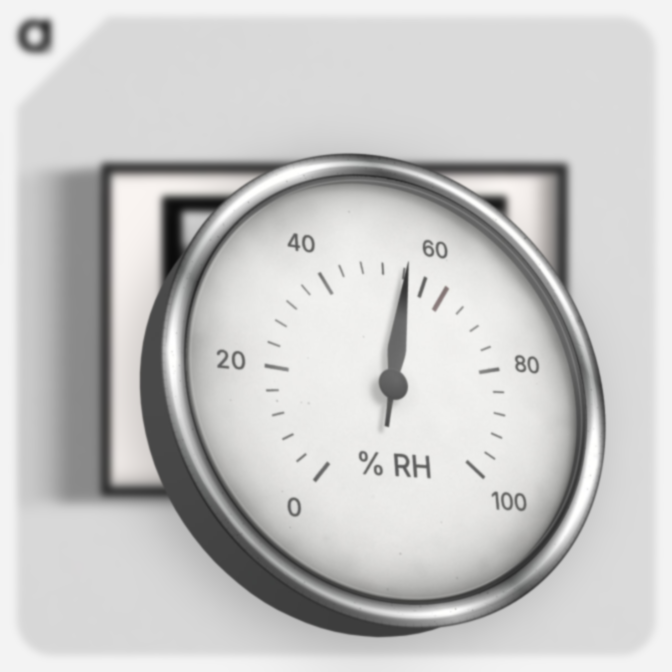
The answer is 56 %
